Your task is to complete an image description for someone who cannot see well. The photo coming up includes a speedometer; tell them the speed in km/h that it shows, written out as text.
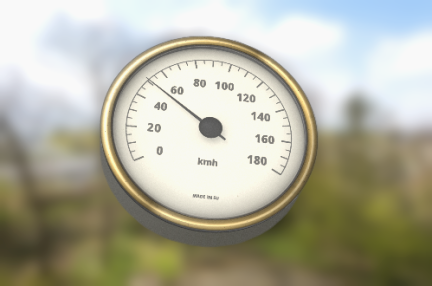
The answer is 50 km/h
